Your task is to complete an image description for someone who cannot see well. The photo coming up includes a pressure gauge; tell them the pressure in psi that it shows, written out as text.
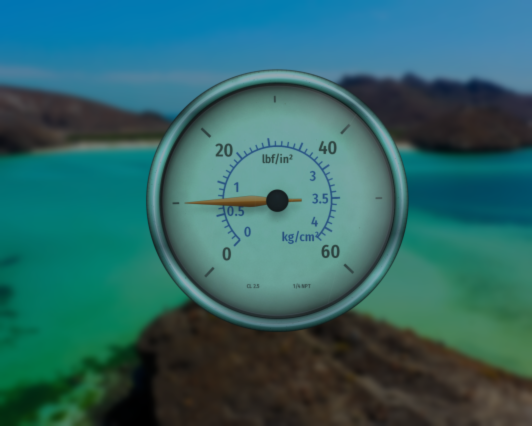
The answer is 10 psi
